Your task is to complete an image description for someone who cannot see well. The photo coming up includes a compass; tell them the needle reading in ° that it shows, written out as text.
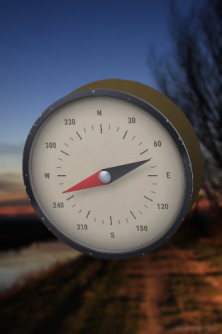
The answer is 250 °
